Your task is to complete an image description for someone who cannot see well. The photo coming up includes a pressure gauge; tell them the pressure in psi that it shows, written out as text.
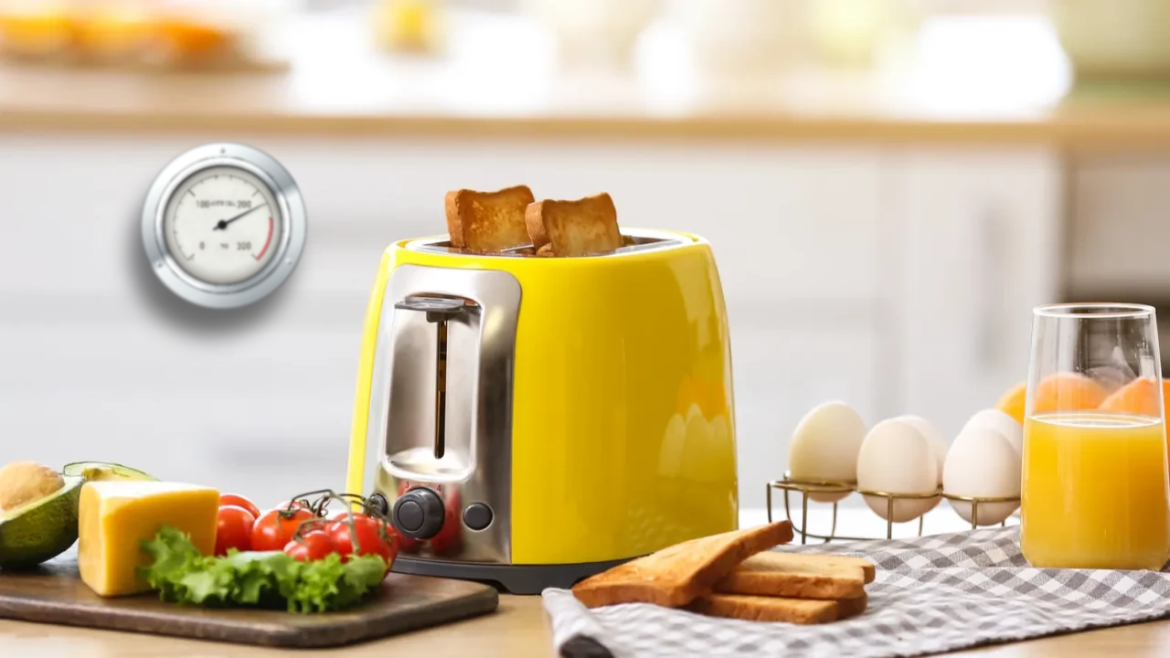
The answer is 220 psi
